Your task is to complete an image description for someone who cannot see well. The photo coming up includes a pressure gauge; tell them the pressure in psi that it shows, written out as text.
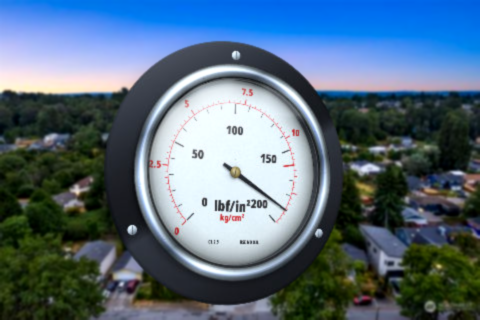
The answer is 190 psi
